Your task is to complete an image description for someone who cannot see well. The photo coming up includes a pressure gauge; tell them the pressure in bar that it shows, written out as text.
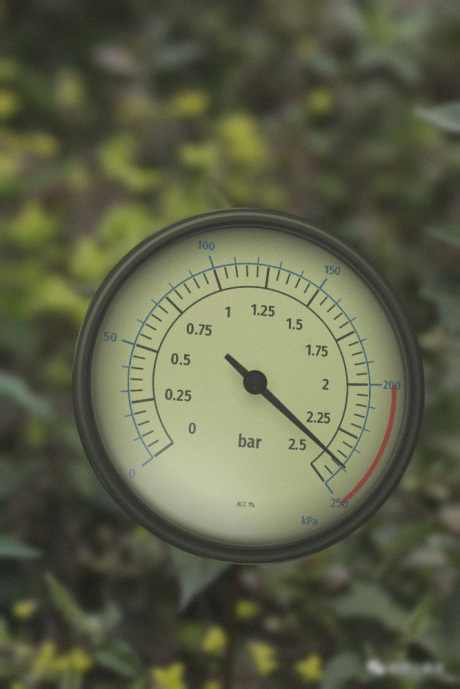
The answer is 2.4 bar
